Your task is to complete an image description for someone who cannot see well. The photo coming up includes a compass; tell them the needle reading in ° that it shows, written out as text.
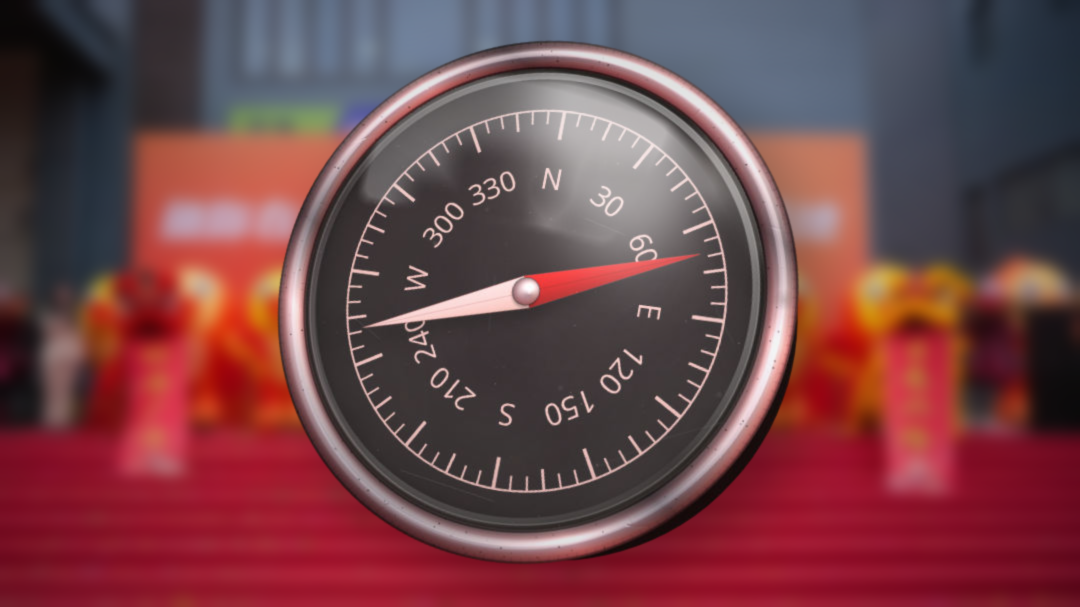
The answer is 70 °
